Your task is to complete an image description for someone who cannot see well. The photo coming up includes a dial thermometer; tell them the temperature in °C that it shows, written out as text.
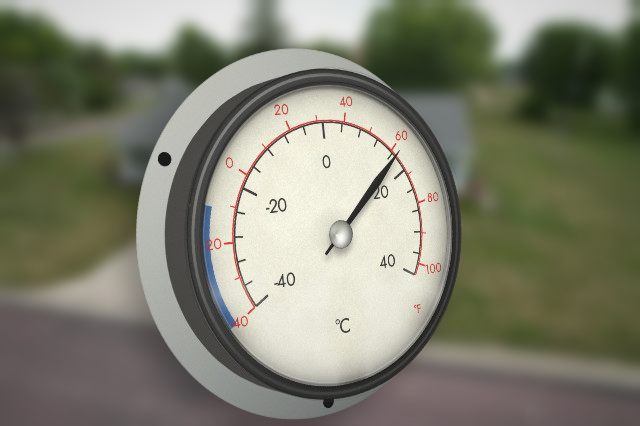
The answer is 16 °C
